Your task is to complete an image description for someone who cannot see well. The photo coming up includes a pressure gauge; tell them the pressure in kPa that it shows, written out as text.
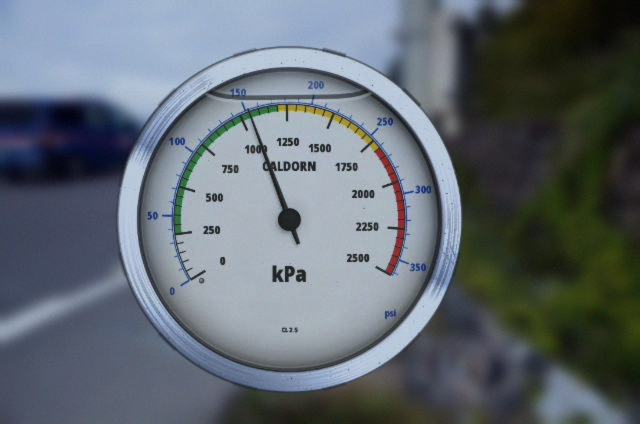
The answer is 1050 kPa
